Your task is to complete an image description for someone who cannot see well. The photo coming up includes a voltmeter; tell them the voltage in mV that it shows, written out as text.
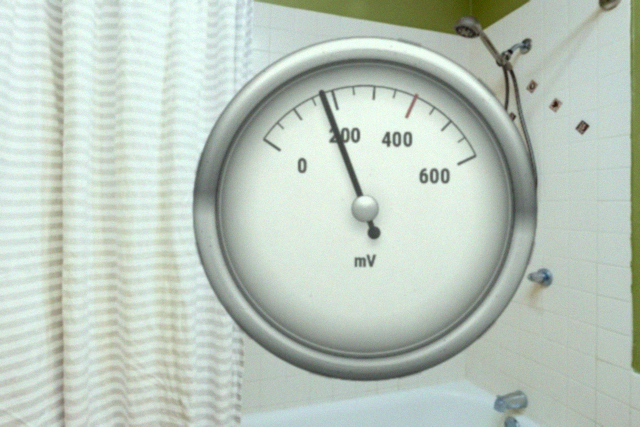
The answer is 175 mV
